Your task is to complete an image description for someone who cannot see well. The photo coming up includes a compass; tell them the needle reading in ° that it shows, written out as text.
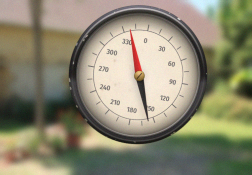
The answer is 337.5 °
